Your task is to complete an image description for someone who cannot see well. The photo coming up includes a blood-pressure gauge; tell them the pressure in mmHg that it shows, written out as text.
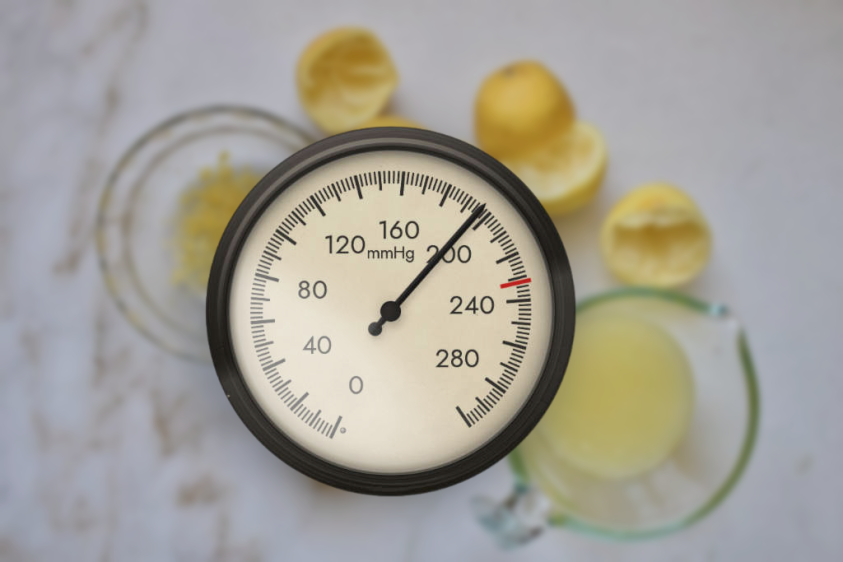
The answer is 196 mmHg
